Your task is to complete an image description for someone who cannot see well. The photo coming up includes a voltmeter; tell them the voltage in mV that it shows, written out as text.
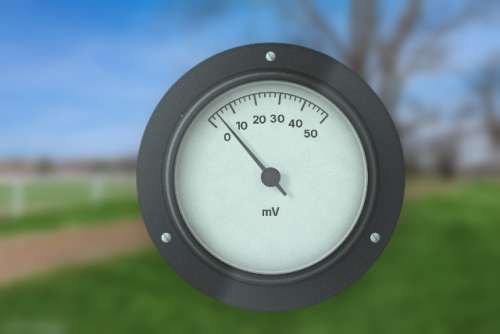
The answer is 4 mV
